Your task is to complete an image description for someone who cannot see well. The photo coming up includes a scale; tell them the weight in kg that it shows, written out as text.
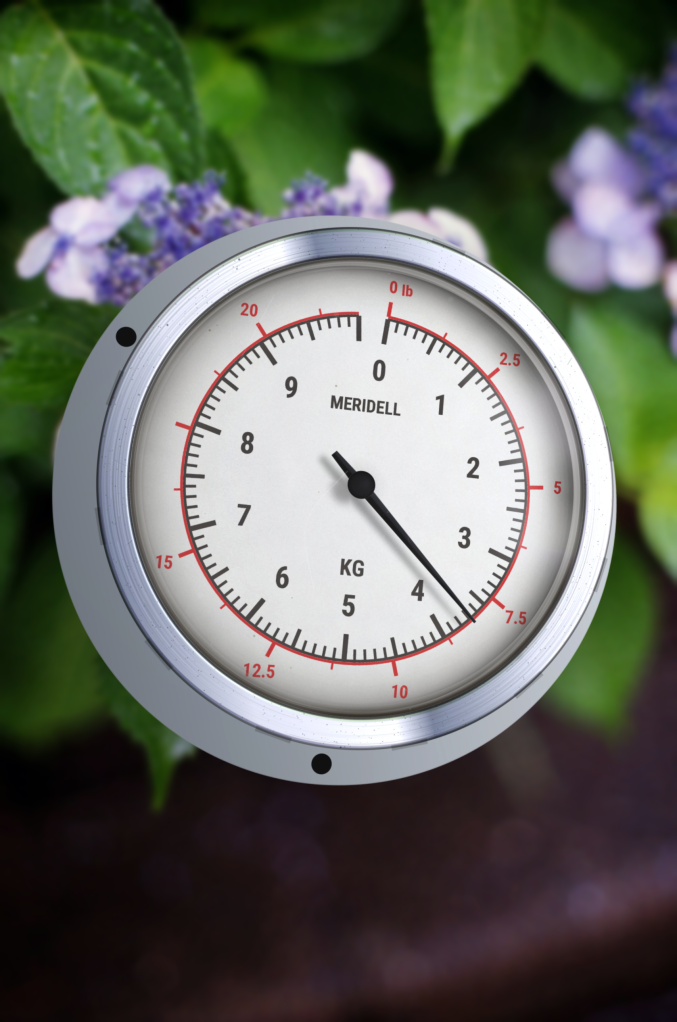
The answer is 3.7 kg
